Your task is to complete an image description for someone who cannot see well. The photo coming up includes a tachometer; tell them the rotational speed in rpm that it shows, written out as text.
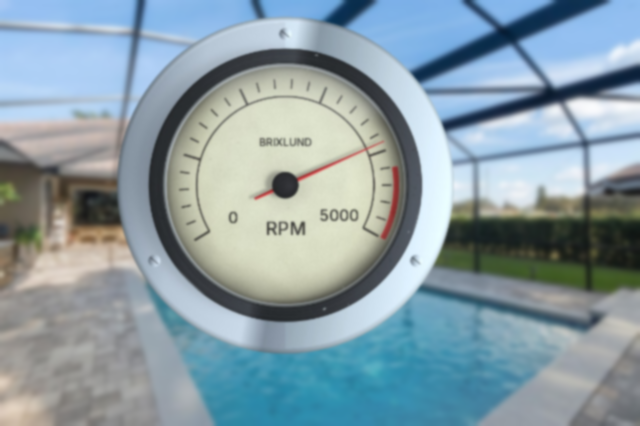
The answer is 3900 rpm
